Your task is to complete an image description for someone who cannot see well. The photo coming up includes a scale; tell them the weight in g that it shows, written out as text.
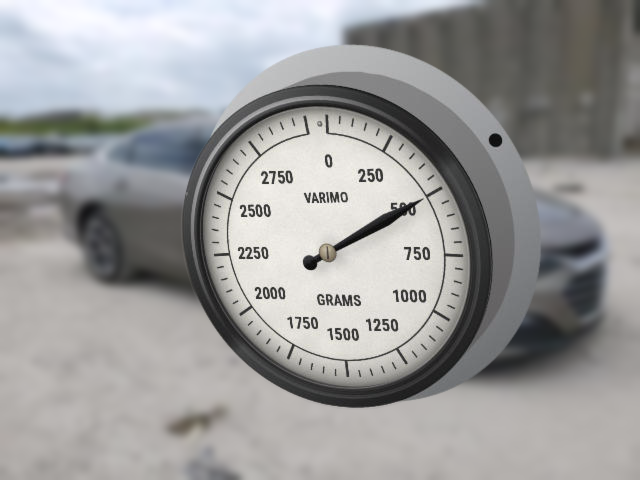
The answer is 500 g
